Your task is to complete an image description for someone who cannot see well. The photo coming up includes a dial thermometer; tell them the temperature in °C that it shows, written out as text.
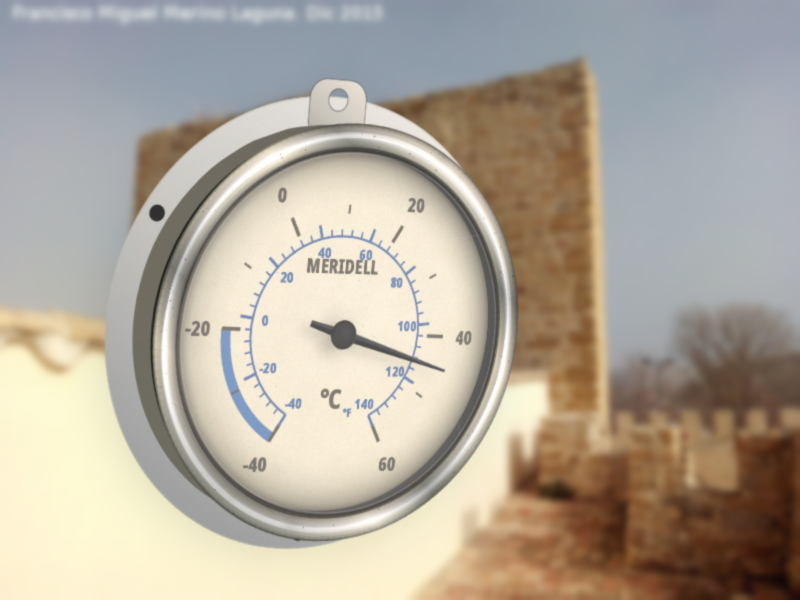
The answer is 45 °C
